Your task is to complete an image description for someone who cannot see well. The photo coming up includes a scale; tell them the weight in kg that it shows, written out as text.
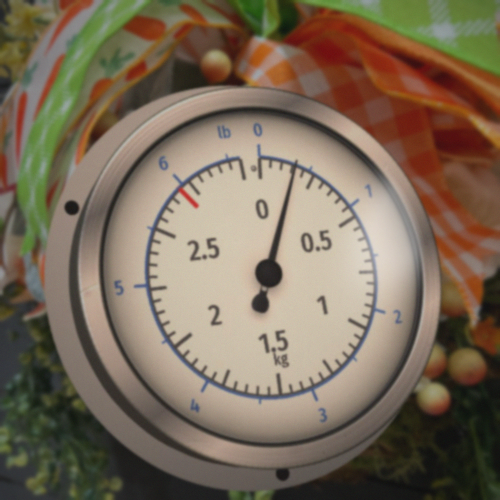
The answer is 0.15 kg
